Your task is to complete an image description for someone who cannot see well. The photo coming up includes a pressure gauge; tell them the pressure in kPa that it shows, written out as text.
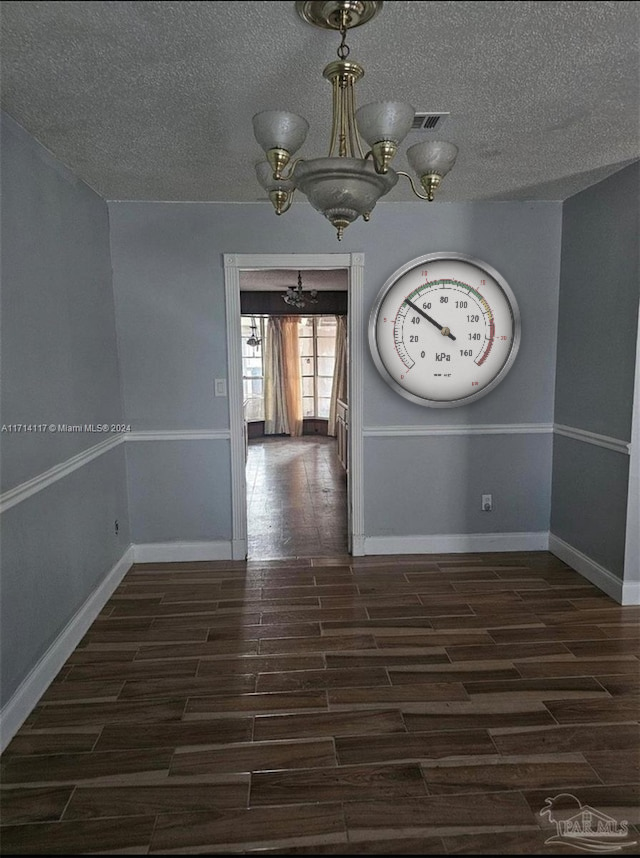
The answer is 50 kPa
